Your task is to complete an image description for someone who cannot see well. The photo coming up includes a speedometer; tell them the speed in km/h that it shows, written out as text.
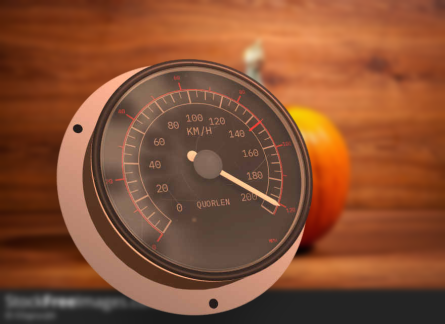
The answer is 195 km/h
